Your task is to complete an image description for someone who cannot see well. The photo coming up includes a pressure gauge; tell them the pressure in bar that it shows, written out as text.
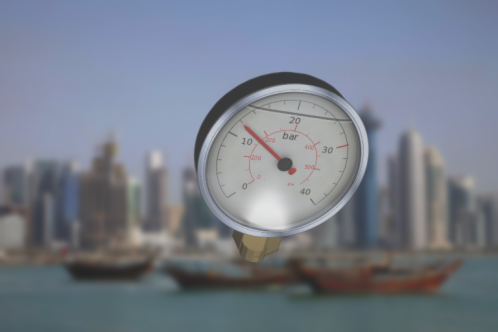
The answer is 12 bar
